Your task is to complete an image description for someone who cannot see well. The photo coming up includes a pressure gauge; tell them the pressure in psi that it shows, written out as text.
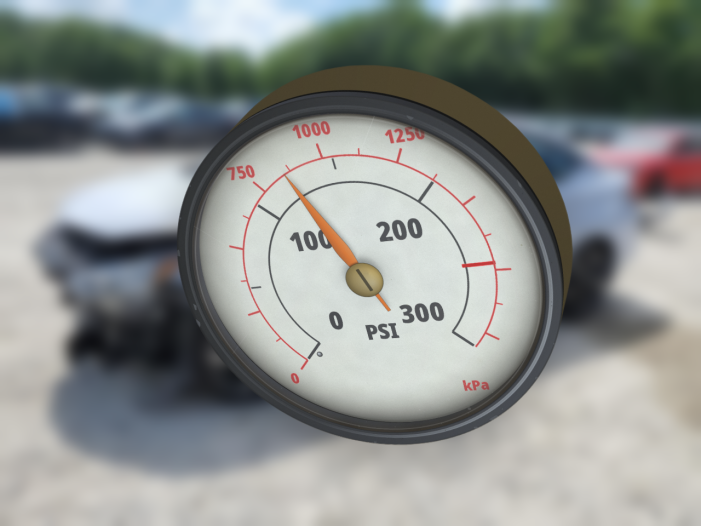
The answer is 125 psi
